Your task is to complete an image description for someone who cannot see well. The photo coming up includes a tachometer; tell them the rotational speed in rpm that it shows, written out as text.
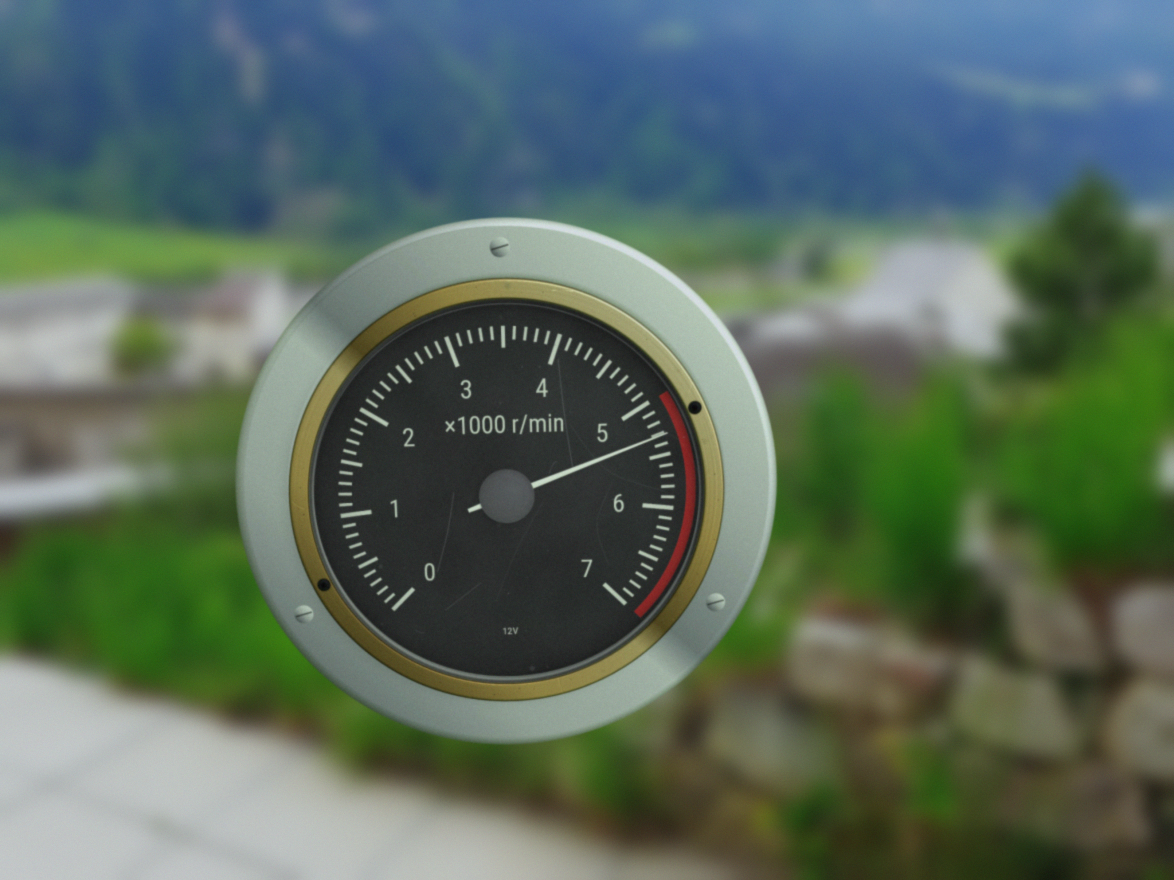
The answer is 5300 rpm
